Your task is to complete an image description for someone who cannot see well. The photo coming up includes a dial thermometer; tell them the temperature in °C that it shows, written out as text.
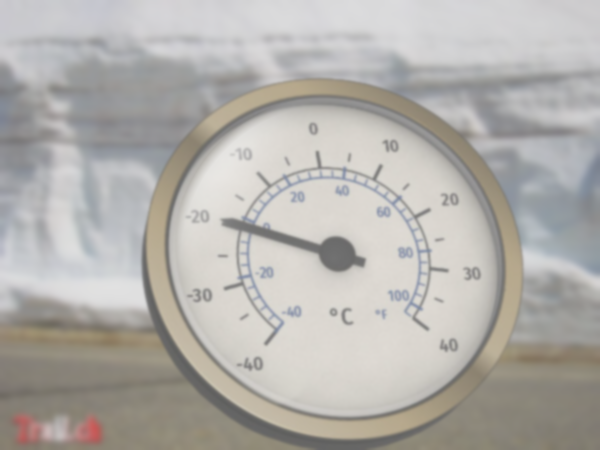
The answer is -20 °C
